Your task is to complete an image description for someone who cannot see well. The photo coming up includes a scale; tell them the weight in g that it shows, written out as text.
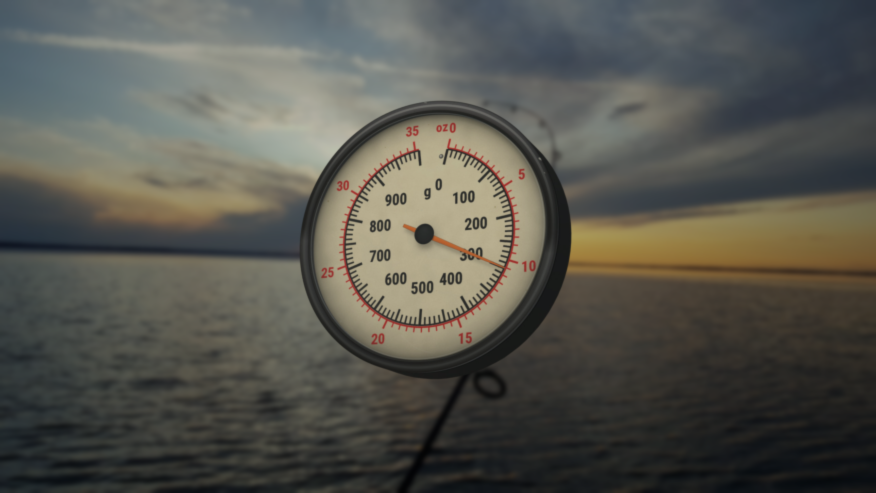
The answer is 300 g
